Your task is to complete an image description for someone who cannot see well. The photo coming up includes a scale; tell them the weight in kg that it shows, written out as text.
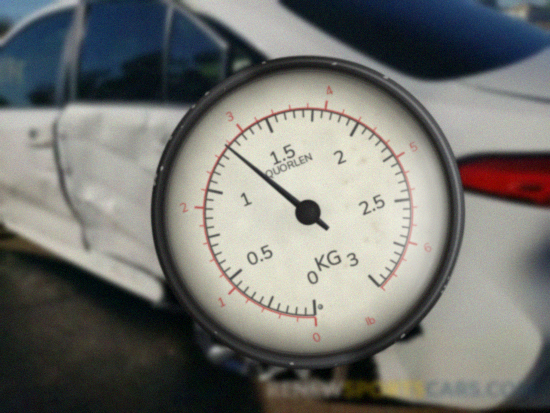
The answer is 1.25 kg
